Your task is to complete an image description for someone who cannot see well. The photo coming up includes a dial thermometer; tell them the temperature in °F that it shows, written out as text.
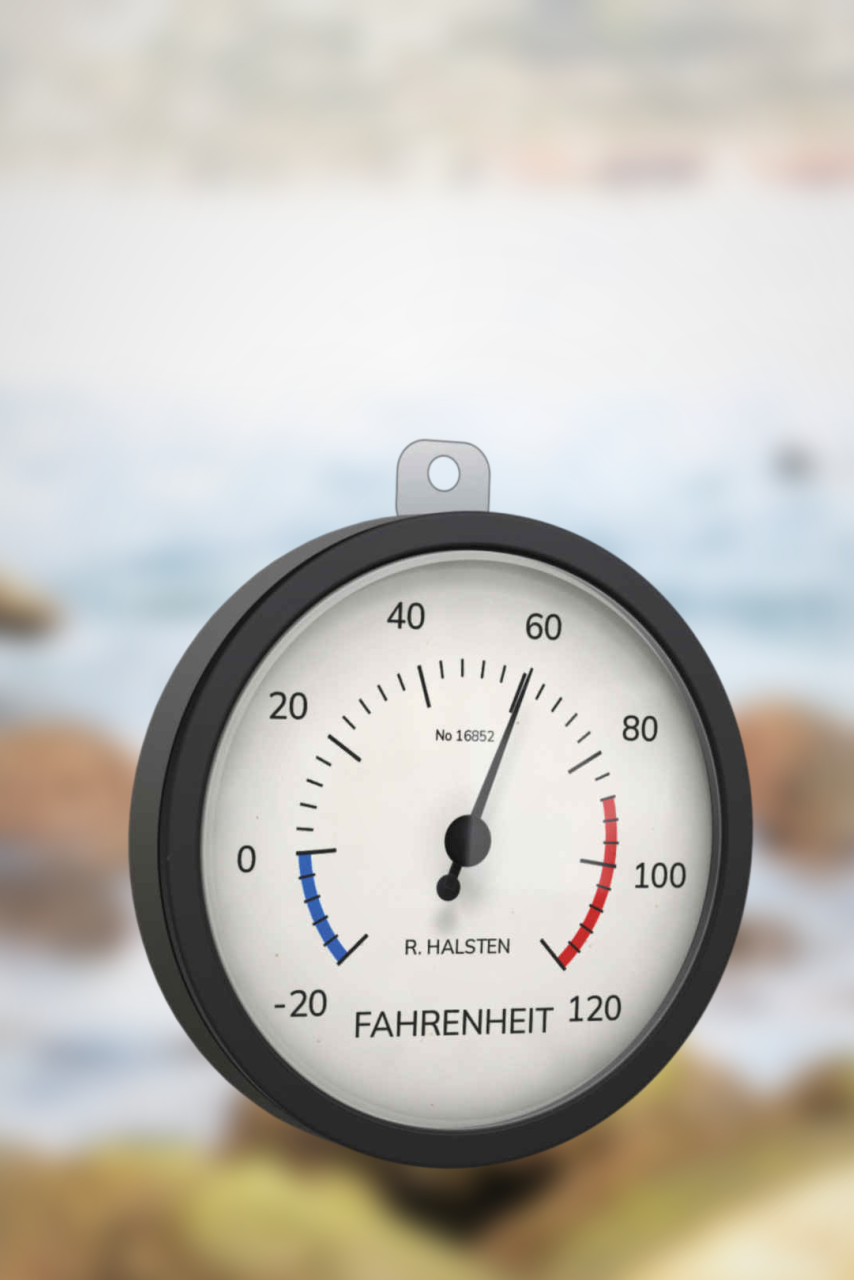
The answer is 60 °F
